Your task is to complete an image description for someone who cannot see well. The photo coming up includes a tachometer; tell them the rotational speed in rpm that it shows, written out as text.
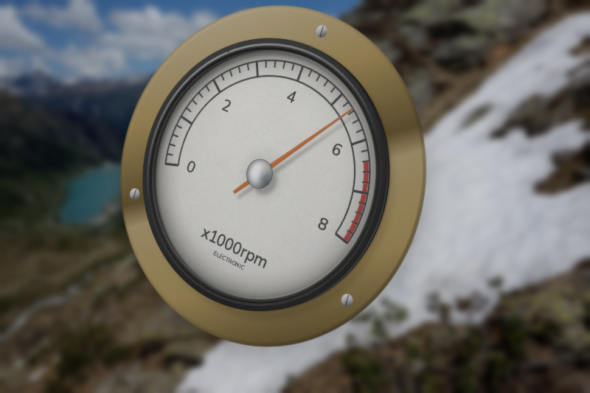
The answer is 5400 rpm
